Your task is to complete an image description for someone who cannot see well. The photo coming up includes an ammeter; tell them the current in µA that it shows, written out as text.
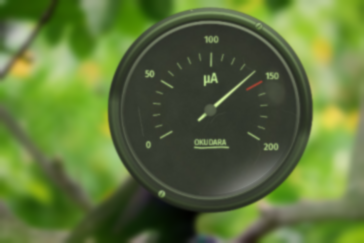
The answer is 140 µA
